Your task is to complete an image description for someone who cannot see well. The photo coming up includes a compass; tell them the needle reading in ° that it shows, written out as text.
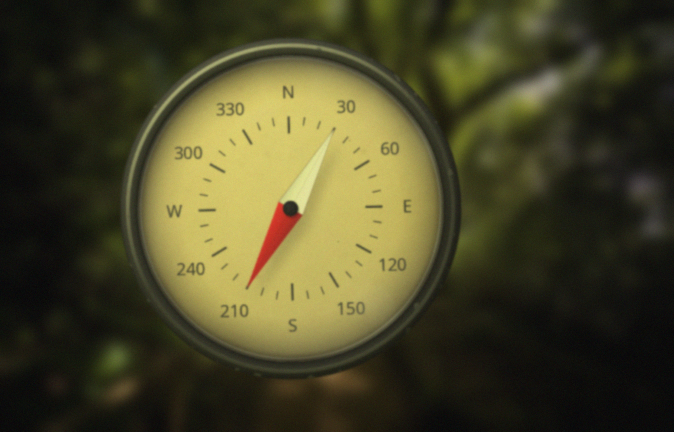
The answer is 210 °
